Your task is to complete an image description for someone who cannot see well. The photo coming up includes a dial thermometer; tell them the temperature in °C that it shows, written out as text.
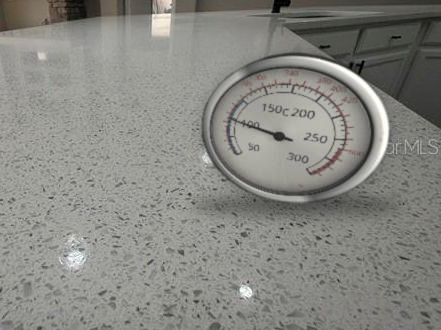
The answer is 100 °C
